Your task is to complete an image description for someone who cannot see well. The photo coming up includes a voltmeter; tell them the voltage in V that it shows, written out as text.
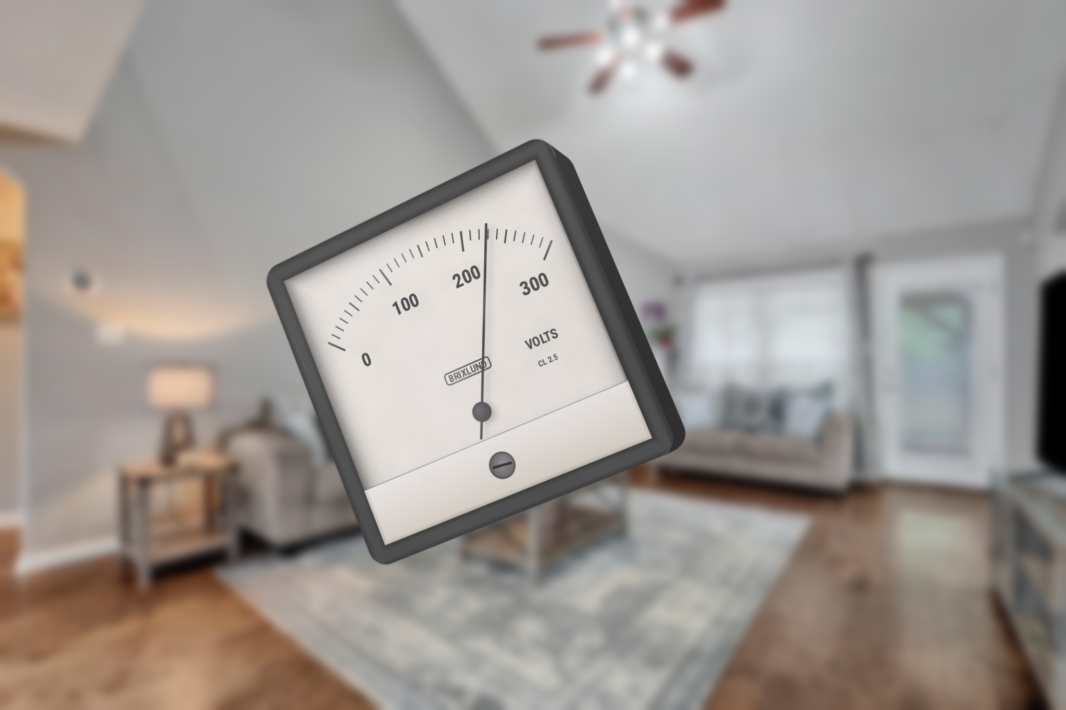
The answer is 230 V
